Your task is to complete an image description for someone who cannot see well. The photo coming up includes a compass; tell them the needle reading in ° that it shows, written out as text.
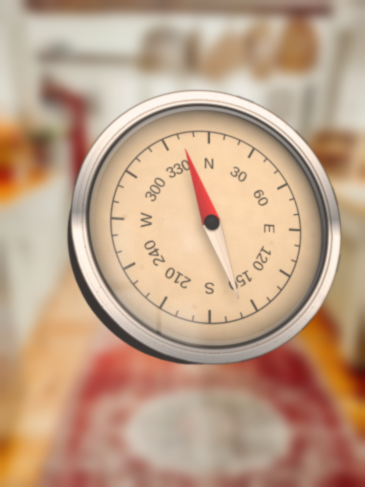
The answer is 340 °
